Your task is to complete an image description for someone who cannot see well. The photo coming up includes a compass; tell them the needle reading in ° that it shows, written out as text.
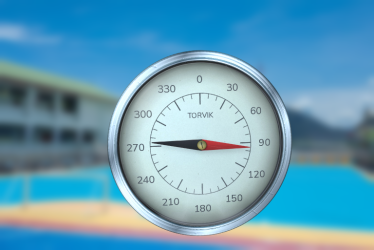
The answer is 95 °
